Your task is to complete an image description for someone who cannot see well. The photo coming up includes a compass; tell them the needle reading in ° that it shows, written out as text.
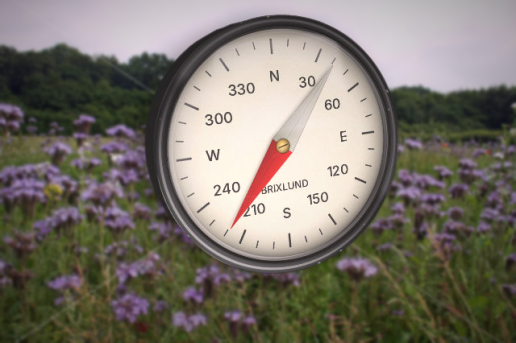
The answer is 220 °
